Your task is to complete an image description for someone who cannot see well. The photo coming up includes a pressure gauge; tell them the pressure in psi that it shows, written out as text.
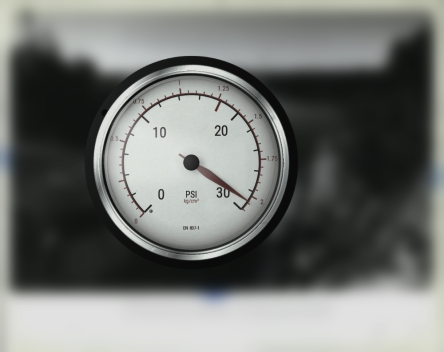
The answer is 29 psi
